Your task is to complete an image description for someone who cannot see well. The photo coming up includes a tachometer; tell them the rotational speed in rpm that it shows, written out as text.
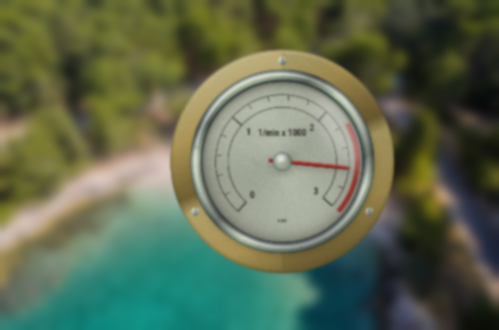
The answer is 2600 rpm
